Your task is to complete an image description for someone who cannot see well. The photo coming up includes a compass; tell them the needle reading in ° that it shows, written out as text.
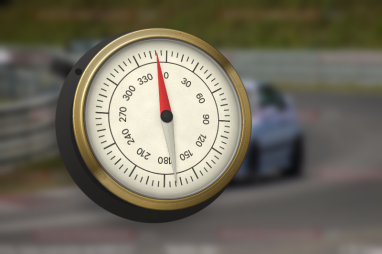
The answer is 350 °
